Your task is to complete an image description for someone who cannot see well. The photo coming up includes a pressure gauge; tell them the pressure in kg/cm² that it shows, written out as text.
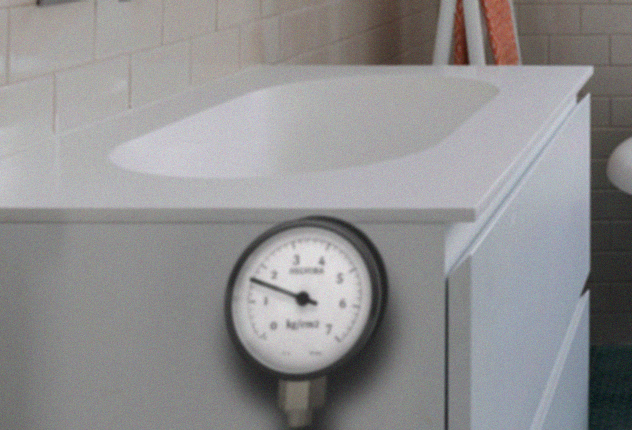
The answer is 1.6 kg/cm²
